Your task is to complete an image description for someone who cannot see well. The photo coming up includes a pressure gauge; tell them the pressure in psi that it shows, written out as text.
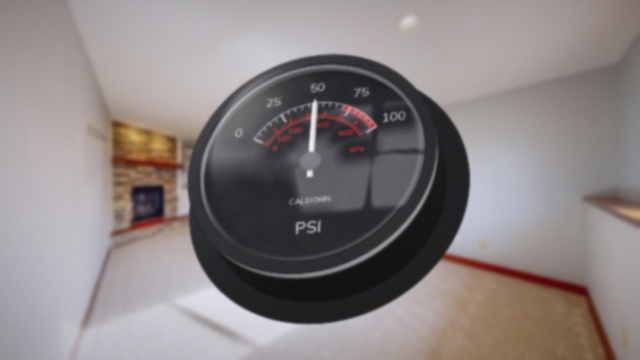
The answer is 50 psi
